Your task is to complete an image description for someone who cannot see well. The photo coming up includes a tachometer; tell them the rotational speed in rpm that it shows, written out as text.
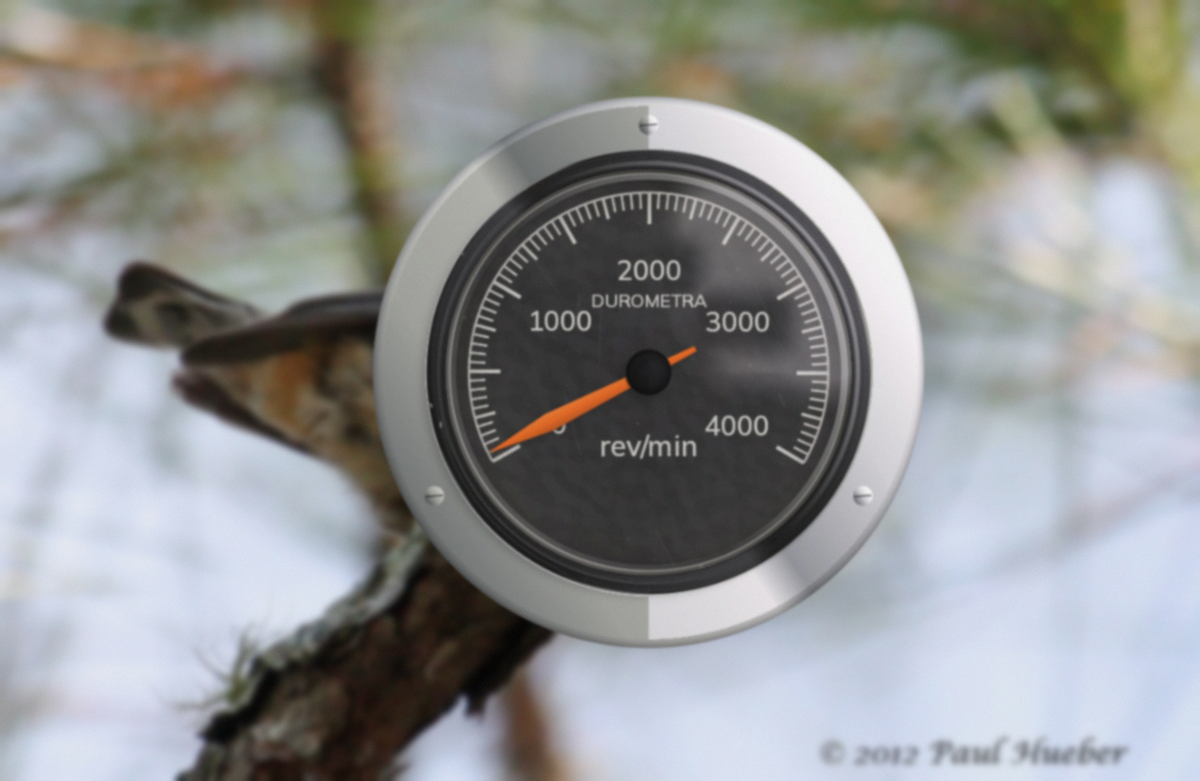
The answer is 50 rpm
